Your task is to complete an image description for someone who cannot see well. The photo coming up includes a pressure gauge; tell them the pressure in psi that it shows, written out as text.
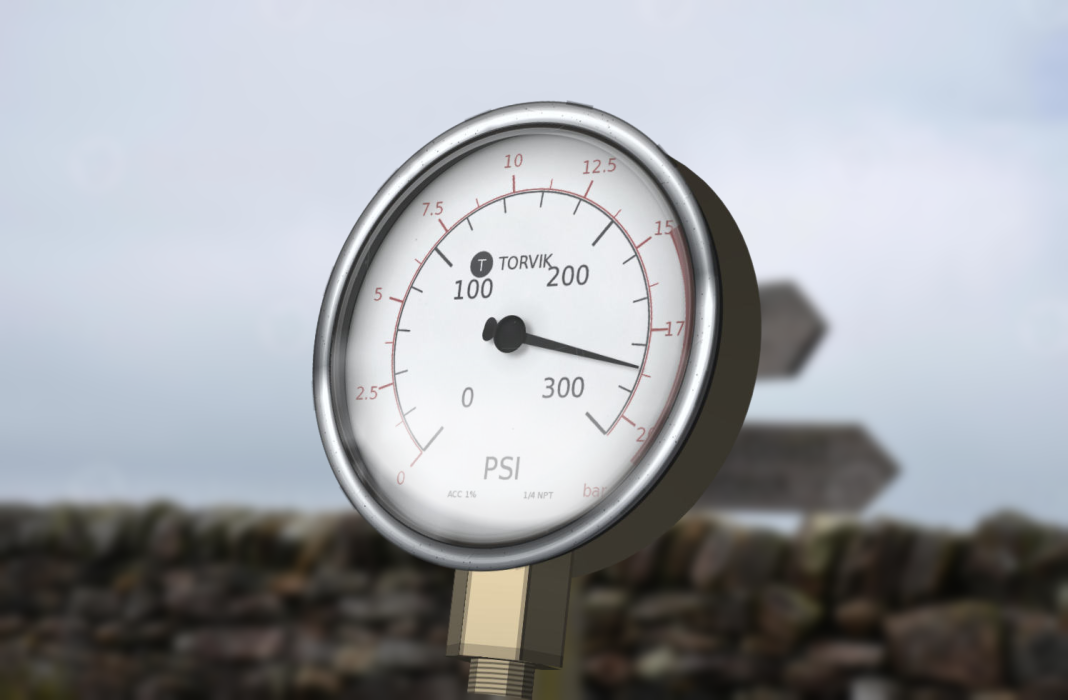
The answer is 270 psi
